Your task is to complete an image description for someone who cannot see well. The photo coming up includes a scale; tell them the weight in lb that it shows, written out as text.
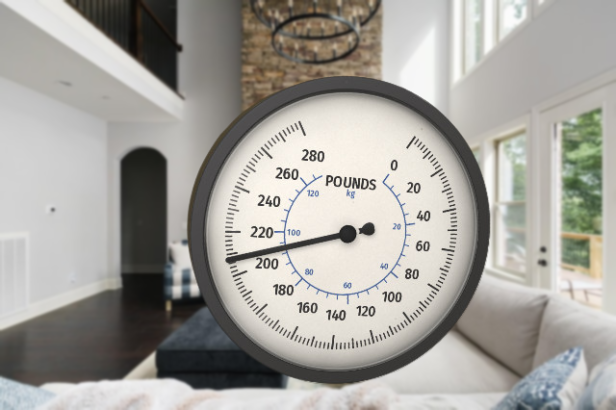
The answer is 208 lb
